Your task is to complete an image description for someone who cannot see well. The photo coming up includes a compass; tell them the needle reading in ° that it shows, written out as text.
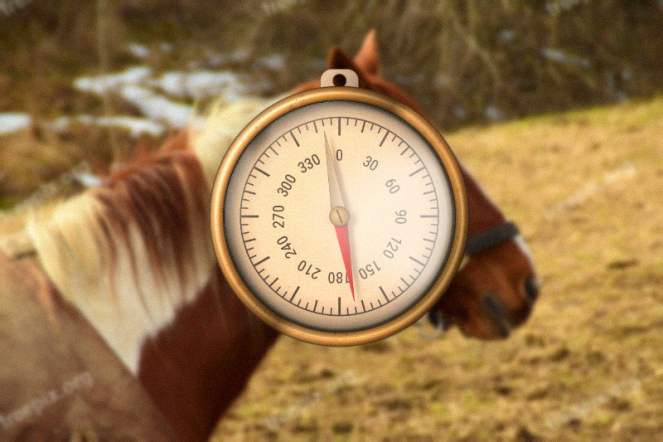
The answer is 170 °
